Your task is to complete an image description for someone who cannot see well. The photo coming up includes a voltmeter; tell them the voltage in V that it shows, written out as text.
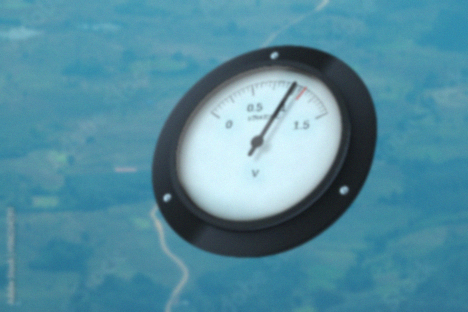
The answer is 1 V
